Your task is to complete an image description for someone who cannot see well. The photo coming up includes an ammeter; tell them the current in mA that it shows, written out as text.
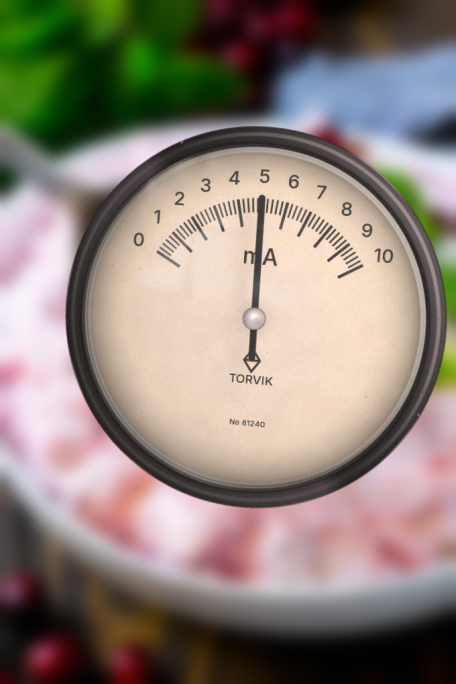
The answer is 5 mA
